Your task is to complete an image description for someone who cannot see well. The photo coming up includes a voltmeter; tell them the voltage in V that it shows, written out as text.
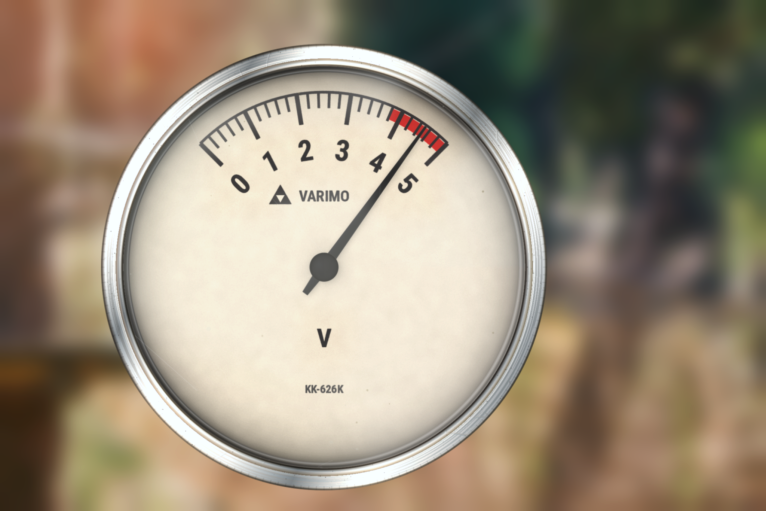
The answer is 4.5 V
